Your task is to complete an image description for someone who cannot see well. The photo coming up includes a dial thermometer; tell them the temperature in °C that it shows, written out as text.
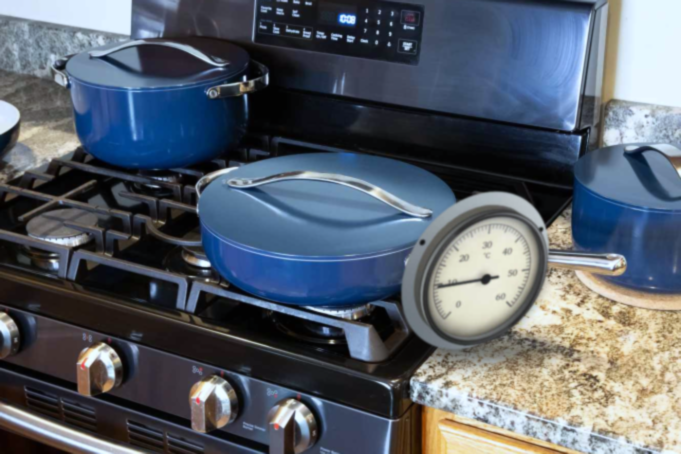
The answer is 10 °C
